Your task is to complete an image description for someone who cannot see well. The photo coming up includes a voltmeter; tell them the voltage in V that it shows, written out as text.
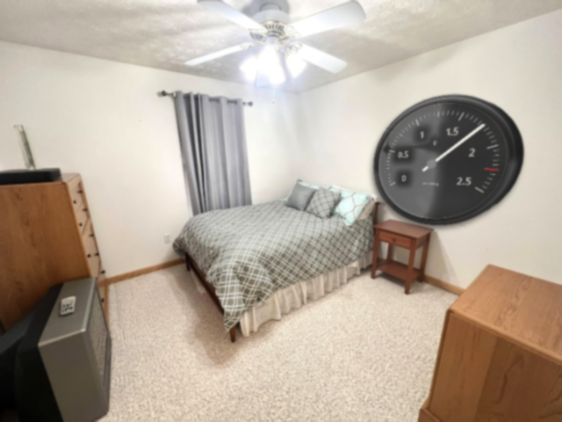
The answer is 1.75 V
